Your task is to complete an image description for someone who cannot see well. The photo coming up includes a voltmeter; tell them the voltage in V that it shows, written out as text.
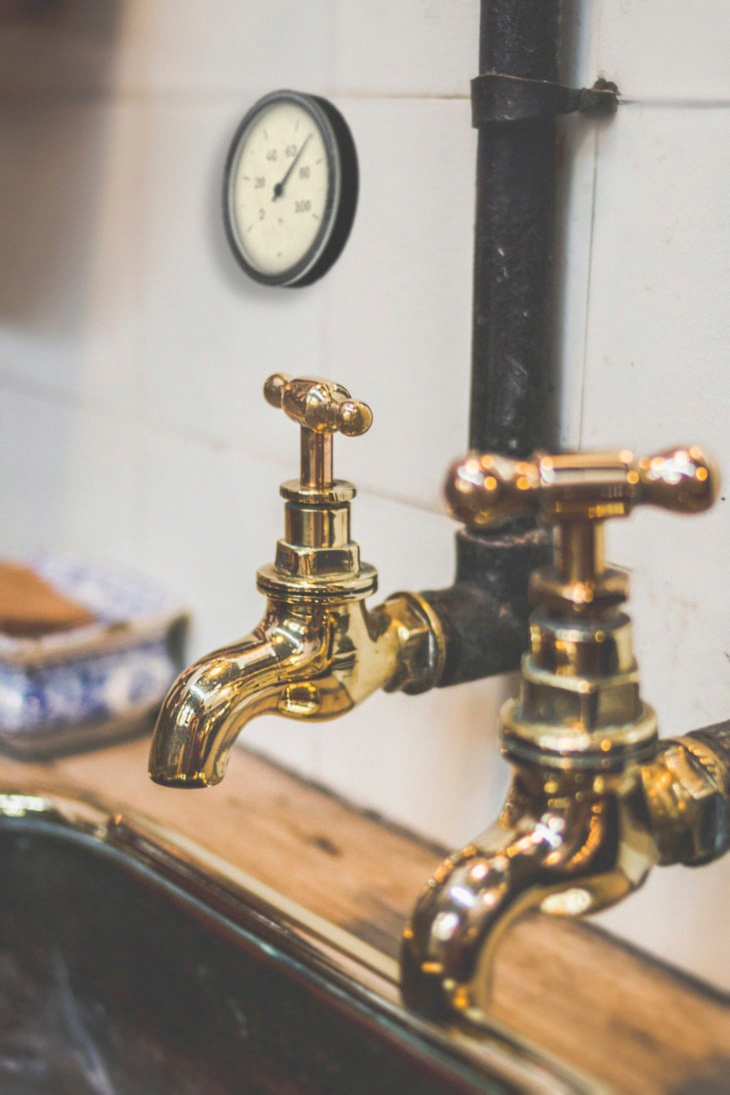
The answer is 70 V
